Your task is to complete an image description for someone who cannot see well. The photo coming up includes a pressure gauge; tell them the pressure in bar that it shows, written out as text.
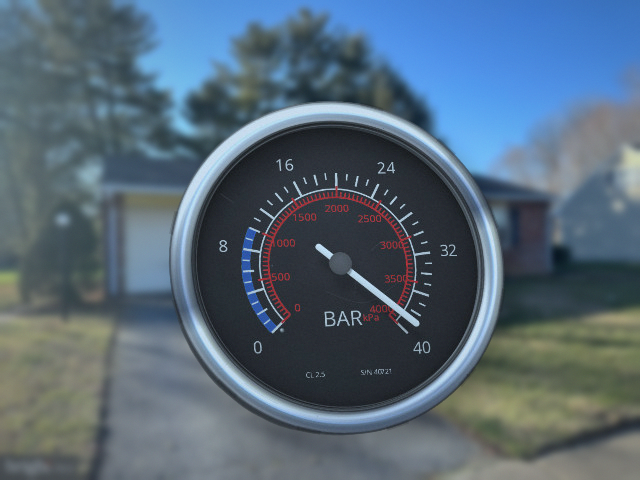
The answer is 39 bar
